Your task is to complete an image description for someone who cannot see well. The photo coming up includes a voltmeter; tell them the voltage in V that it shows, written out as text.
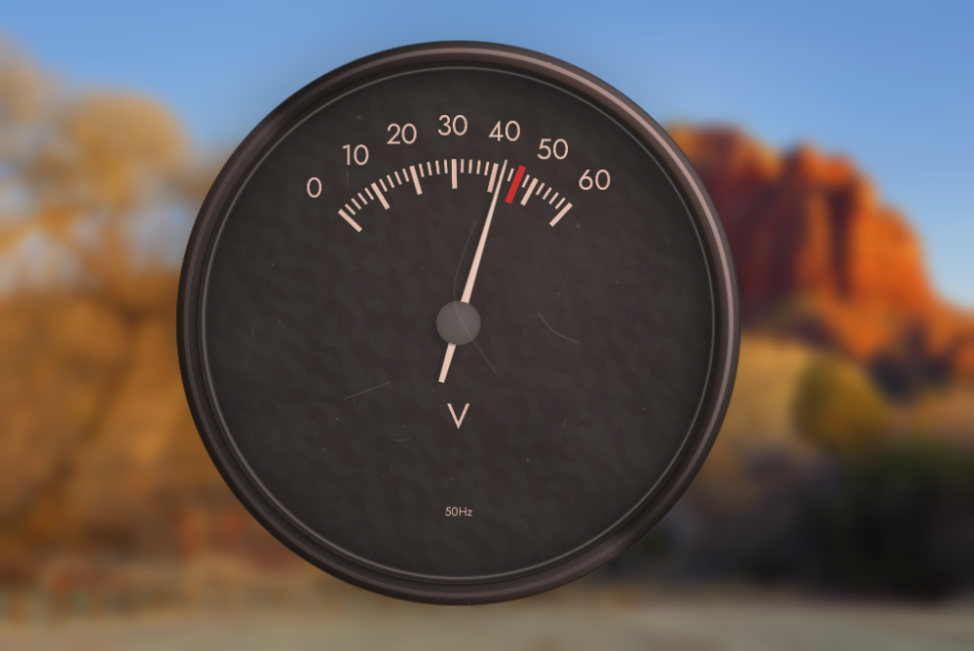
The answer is 42 V
